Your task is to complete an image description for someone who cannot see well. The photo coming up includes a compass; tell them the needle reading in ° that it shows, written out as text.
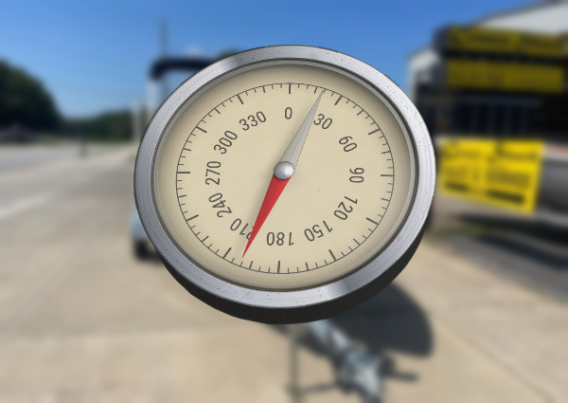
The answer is 200 °
